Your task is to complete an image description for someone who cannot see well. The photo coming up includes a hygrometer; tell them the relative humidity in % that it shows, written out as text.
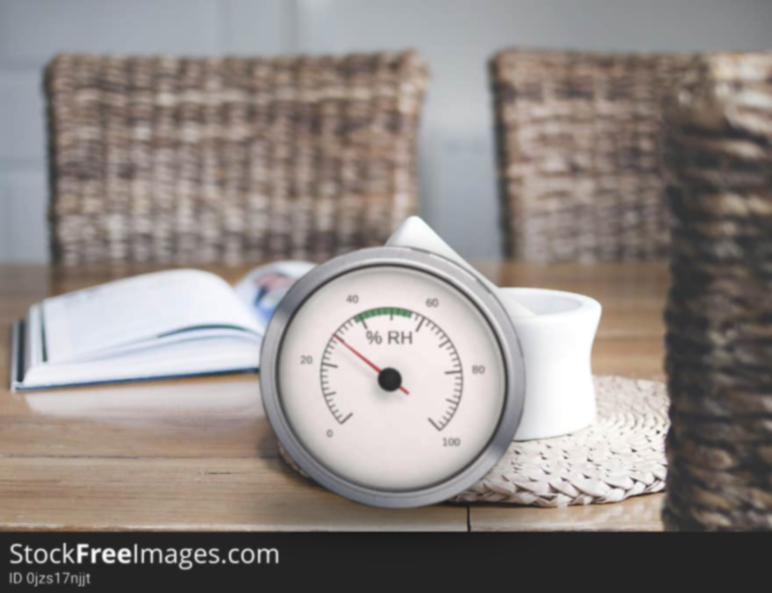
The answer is 30 %
